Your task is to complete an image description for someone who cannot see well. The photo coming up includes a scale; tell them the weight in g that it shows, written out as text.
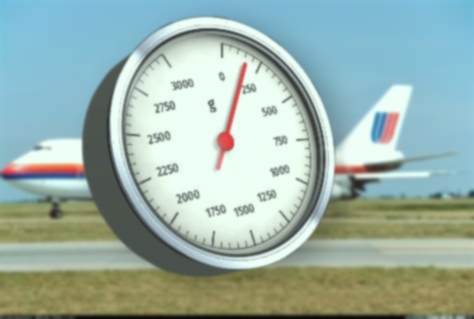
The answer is 150 g
